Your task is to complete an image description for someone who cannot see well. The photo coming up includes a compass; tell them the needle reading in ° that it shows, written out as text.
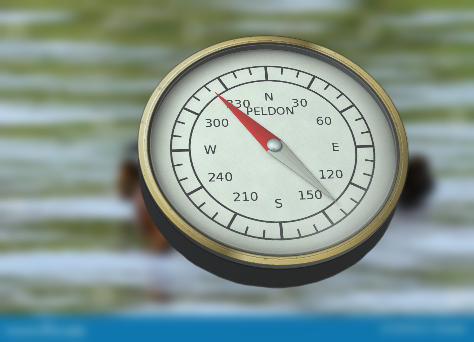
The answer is 320 °
